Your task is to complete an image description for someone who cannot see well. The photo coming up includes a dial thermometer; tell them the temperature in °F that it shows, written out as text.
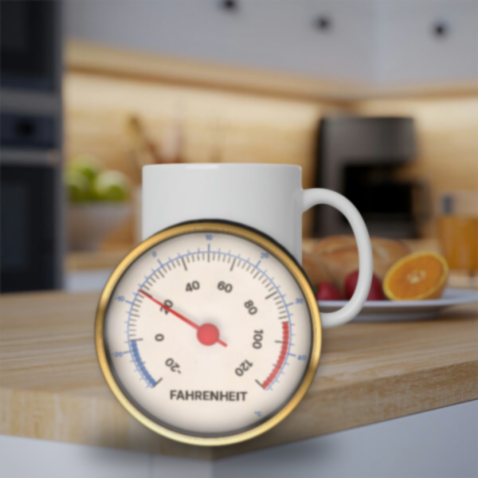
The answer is 20 °F
